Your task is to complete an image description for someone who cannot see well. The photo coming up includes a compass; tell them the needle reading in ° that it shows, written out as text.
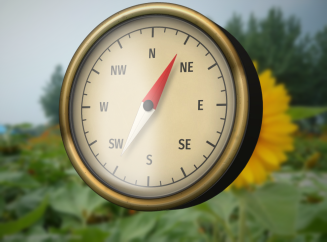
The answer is 30 °
